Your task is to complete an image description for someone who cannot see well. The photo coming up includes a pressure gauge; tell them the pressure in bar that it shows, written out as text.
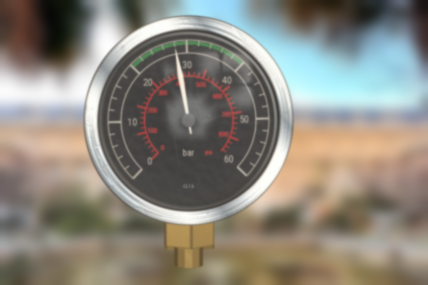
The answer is 28 bar
